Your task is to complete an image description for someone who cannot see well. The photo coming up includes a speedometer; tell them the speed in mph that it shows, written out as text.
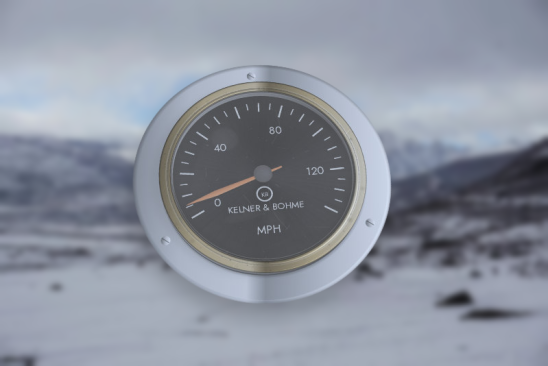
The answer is 5 mph
